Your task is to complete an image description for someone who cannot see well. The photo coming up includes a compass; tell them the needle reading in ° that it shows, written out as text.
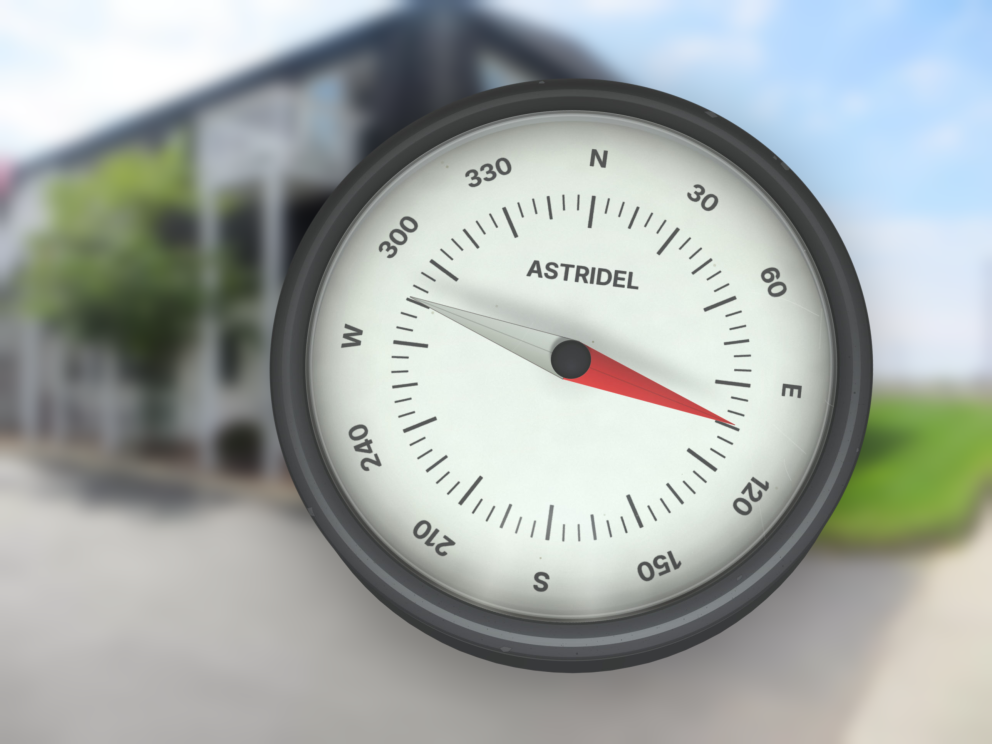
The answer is 105 °
